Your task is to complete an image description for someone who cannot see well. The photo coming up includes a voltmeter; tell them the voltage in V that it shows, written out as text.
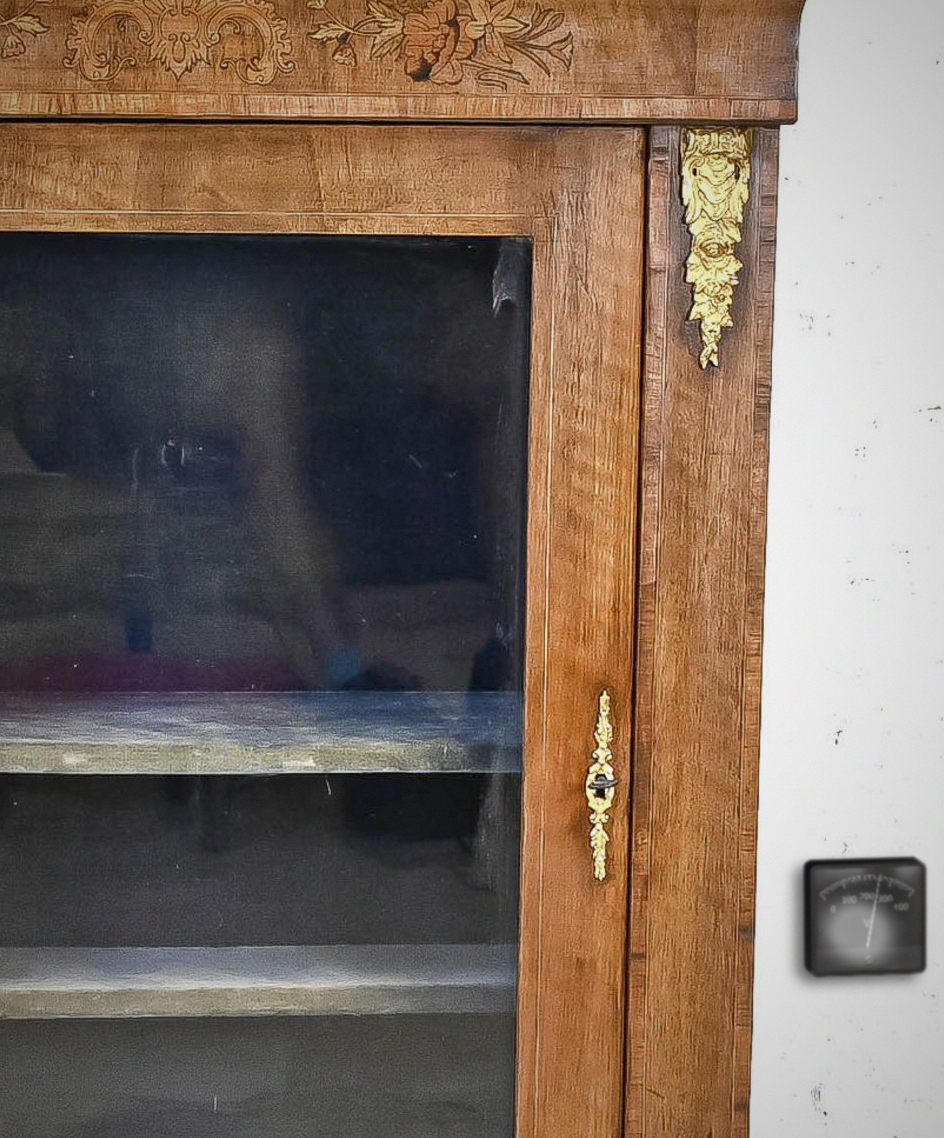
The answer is 250 V
